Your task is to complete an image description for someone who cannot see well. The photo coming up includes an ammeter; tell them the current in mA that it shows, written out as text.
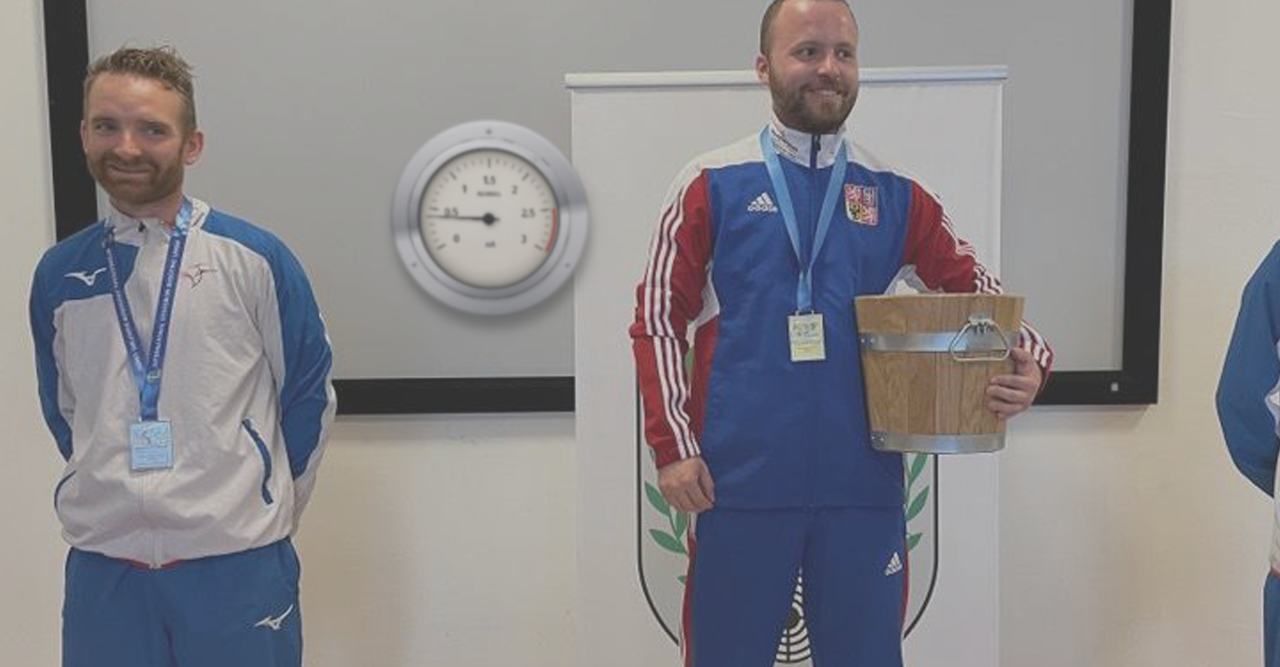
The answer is 0.4 mA
